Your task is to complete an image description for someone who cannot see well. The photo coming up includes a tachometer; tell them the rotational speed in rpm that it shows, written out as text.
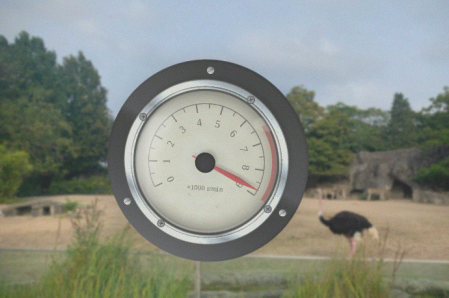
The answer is 8750 rpm
